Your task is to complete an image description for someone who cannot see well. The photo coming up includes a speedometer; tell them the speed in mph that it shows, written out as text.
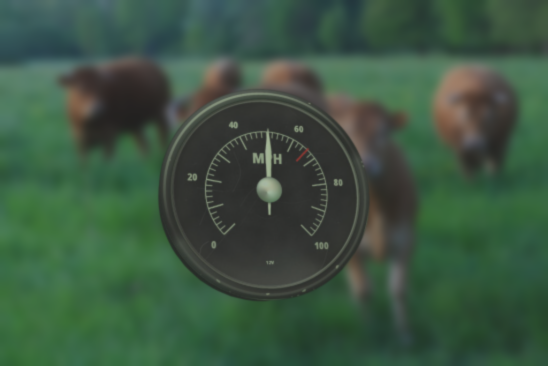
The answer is 50 mph
